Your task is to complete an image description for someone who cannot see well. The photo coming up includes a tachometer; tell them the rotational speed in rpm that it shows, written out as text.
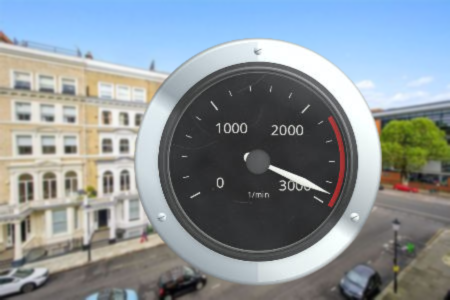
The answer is 2900 rpm
